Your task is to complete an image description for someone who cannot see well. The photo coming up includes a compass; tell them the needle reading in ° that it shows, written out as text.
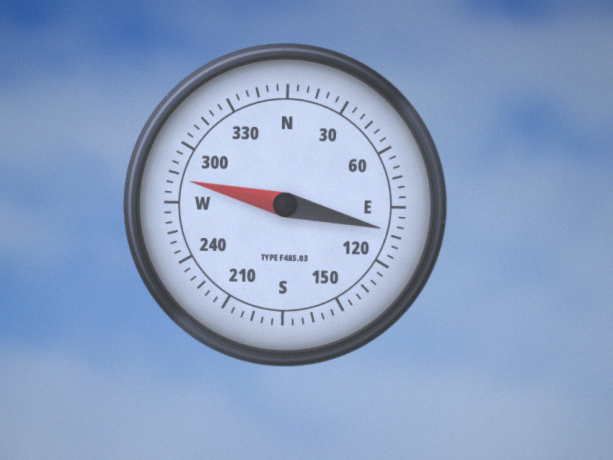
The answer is 282.5 °
